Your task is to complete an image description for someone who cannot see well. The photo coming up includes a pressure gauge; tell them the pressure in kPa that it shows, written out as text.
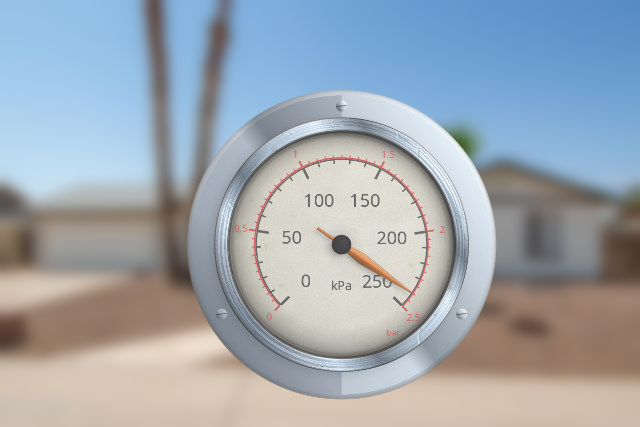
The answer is 240 kPa
